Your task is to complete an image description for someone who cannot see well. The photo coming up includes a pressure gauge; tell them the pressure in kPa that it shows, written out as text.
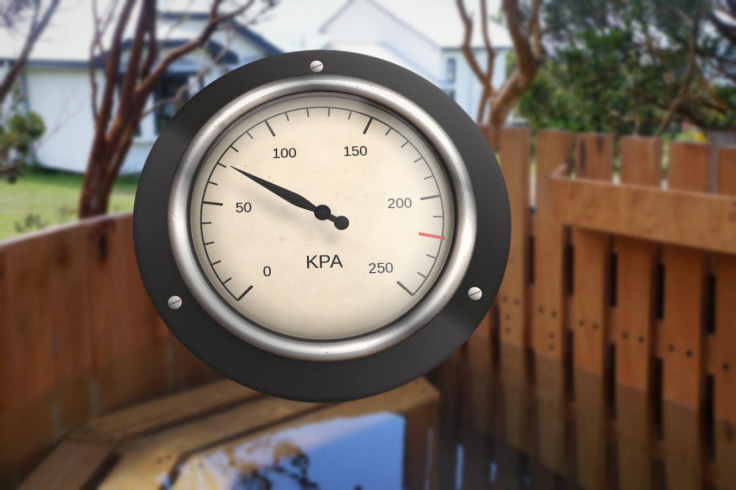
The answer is 70 kPa
